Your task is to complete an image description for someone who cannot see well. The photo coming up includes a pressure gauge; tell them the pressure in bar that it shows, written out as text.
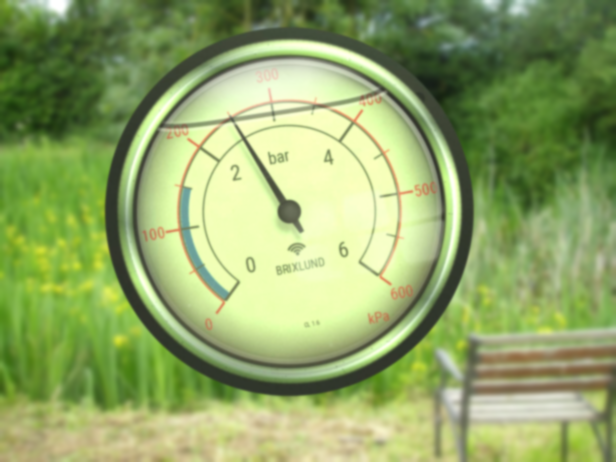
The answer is 2.5 bar
